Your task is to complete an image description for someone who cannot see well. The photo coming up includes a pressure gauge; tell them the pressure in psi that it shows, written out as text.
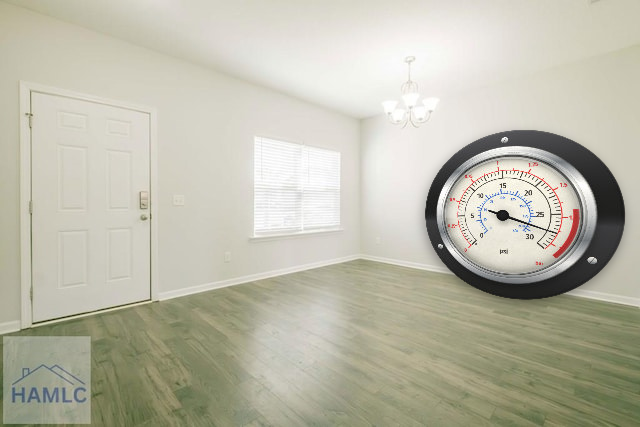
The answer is 27.5 psi
